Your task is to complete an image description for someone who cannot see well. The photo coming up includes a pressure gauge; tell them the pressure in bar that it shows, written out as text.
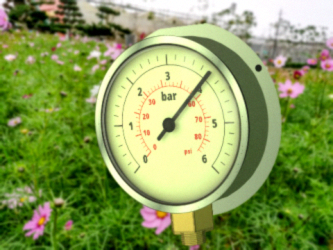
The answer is 4 bar
